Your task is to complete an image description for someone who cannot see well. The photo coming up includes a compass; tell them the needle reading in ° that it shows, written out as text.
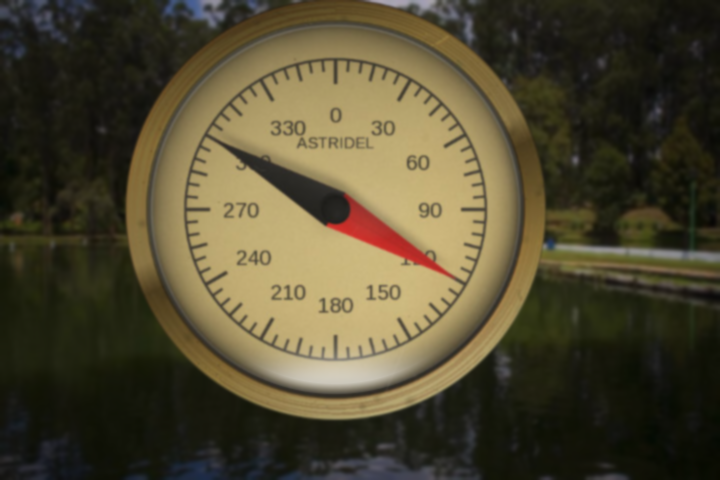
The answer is 120 °
